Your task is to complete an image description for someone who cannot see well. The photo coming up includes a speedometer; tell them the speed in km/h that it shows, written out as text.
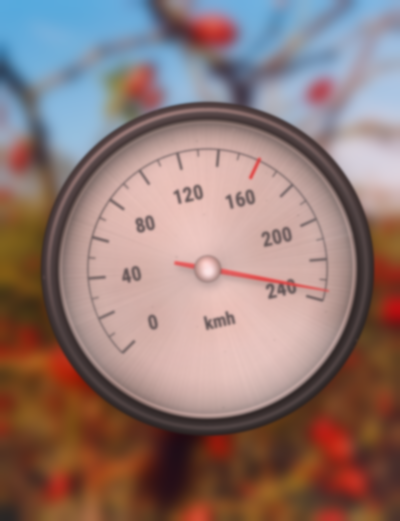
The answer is 235 km/h
